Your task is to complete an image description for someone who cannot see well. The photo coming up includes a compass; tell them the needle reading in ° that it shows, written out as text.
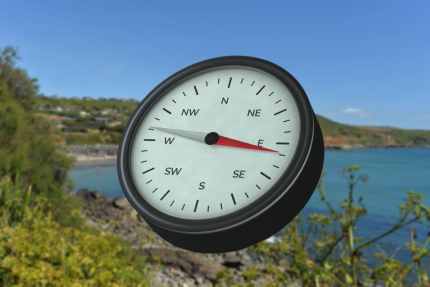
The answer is 100 °
